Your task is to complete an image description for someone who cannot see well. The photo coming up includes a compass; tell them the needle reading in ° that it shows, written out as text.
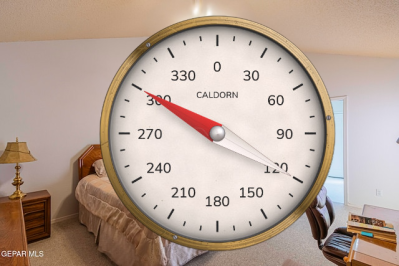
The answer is 300 °
